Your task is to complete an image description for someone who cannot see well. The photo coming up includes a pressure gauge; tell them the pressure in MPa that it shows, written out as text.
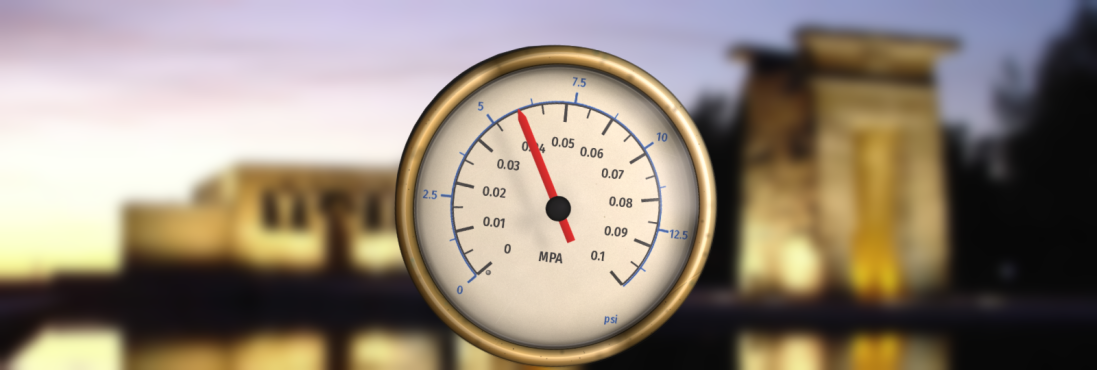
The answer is 0.04 MPa
